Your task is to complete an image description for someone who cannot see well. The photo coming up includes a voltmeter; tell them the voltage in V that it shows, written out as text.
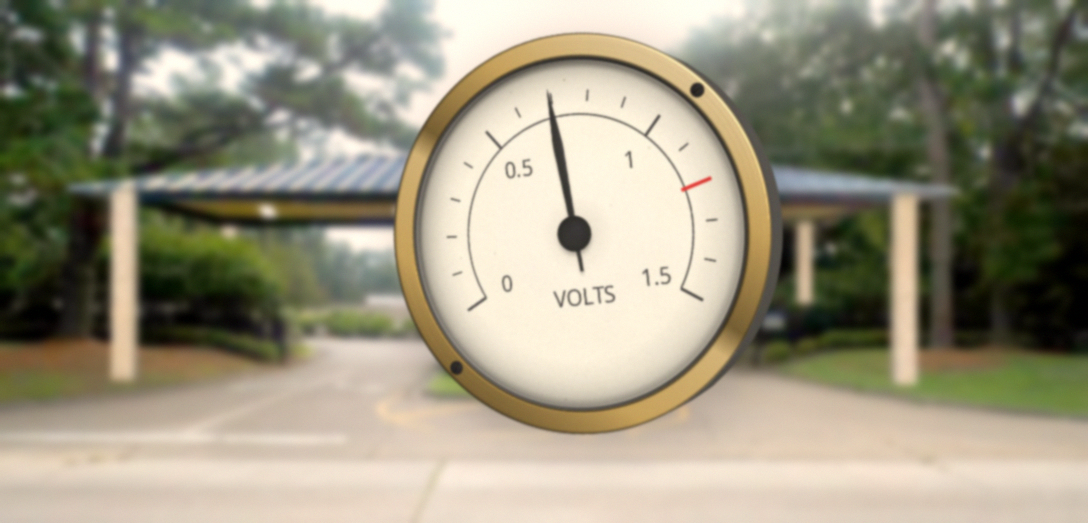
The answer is 0.7 V
